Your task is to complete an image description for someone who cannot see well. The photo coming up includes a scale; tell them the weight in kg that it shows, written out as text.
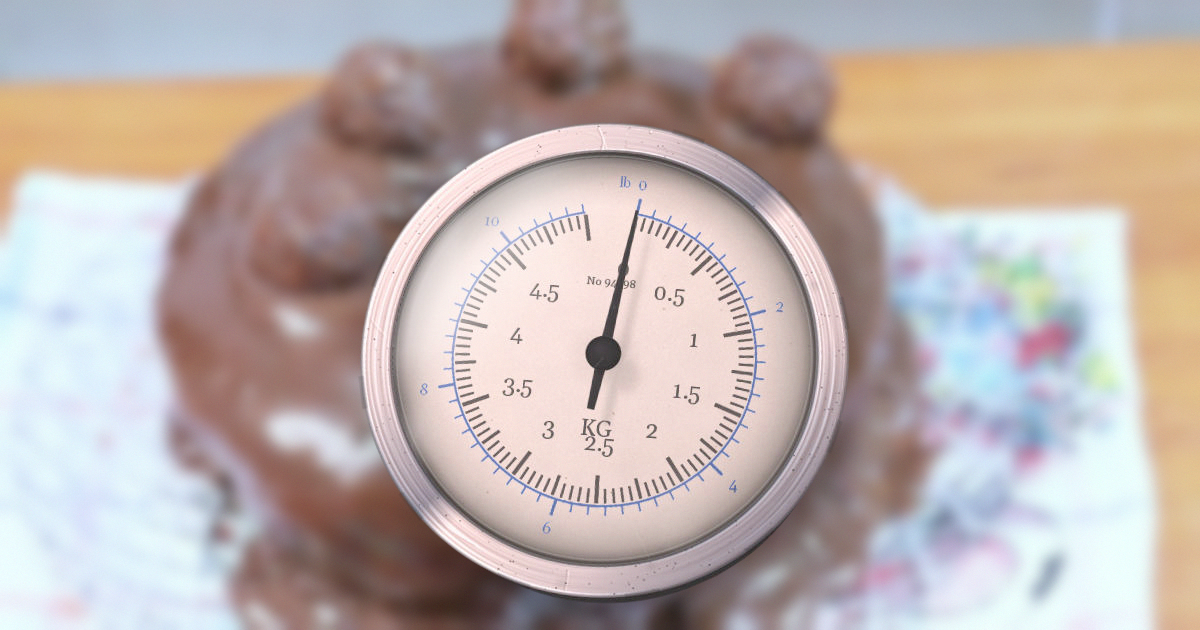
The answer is 0 kg
